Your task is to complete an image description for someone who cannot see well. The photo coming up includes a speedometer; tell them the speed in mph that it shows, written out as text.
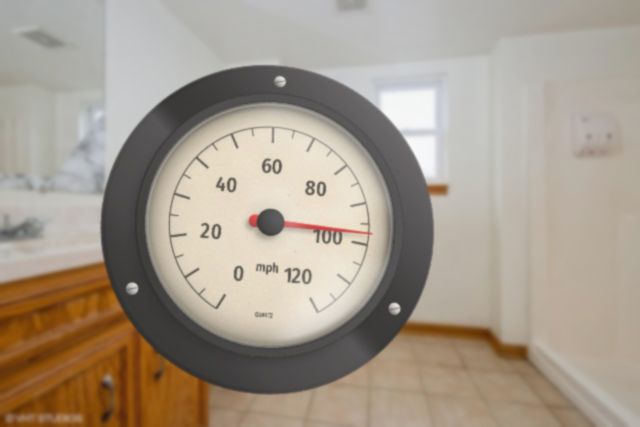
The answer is 97.5 mph
